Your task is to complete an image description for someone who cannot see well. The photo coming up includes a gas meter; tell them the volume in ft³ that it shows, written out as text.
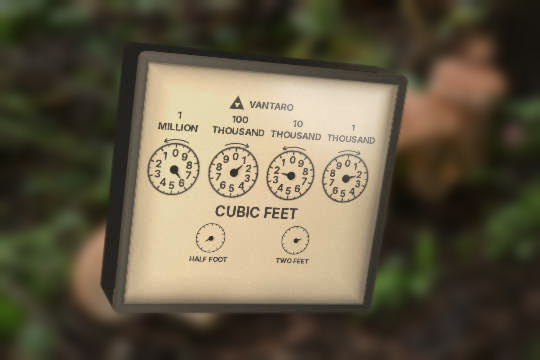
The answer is 612200 ft³
